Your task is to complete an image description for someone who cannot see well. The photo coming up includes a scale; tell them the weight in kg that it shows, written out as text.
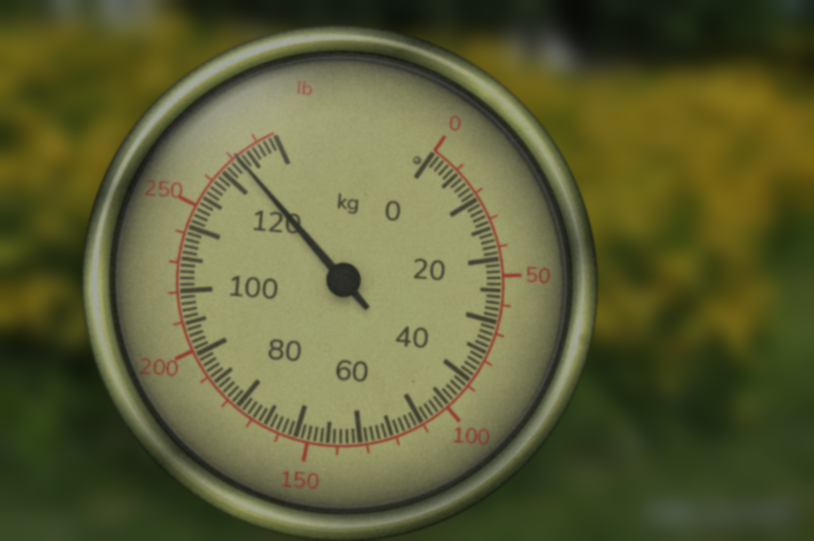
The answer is 123 kg
